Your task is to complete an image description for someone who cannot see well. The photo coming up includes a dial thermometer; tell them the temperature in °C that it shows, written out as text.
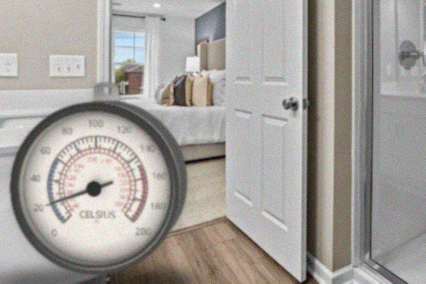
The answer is 20 °C
